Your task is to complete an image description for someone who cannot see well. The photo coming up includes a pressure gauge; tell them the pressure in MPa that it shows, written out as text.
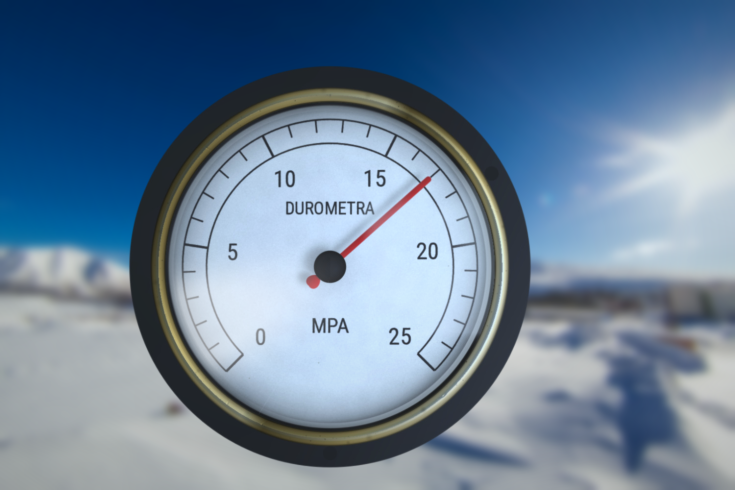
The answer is 17 MPa
